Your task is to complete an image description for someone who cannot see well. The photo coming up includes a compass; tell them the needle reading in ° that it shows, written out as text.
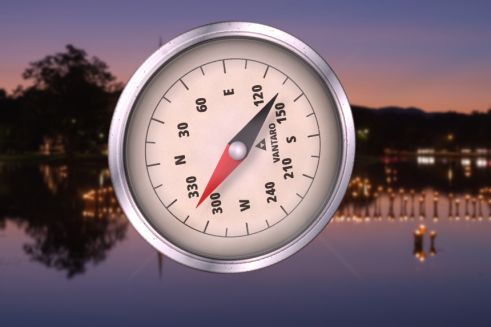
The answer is 315 °
